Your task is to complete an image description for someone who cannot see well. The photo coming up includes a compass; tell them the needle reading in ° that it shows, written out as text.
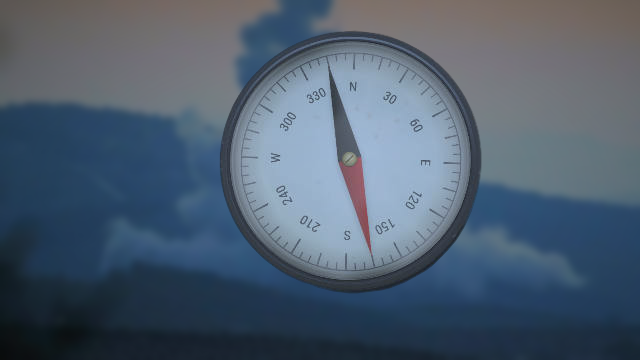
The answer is 165 °
